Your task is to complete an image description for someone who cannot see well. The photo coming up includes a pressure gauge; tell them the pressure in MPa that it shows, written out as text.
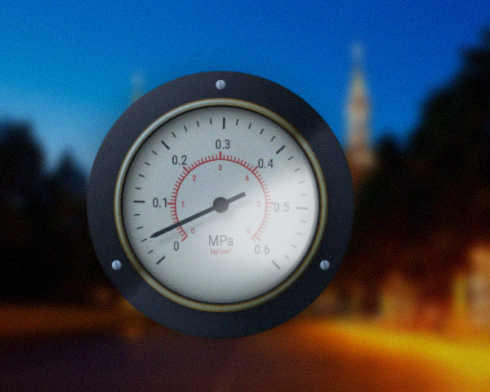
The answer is 0.04 MPa
